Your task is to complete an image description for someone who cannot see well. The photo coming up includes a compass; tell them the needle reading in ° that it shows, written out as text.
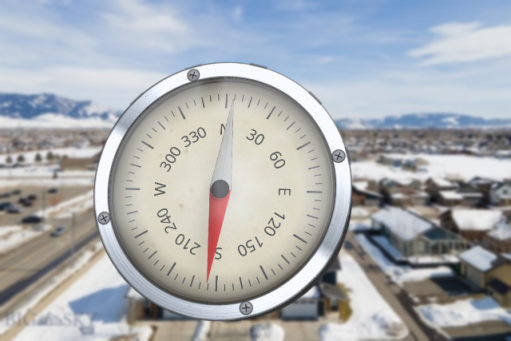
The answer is 185 °
